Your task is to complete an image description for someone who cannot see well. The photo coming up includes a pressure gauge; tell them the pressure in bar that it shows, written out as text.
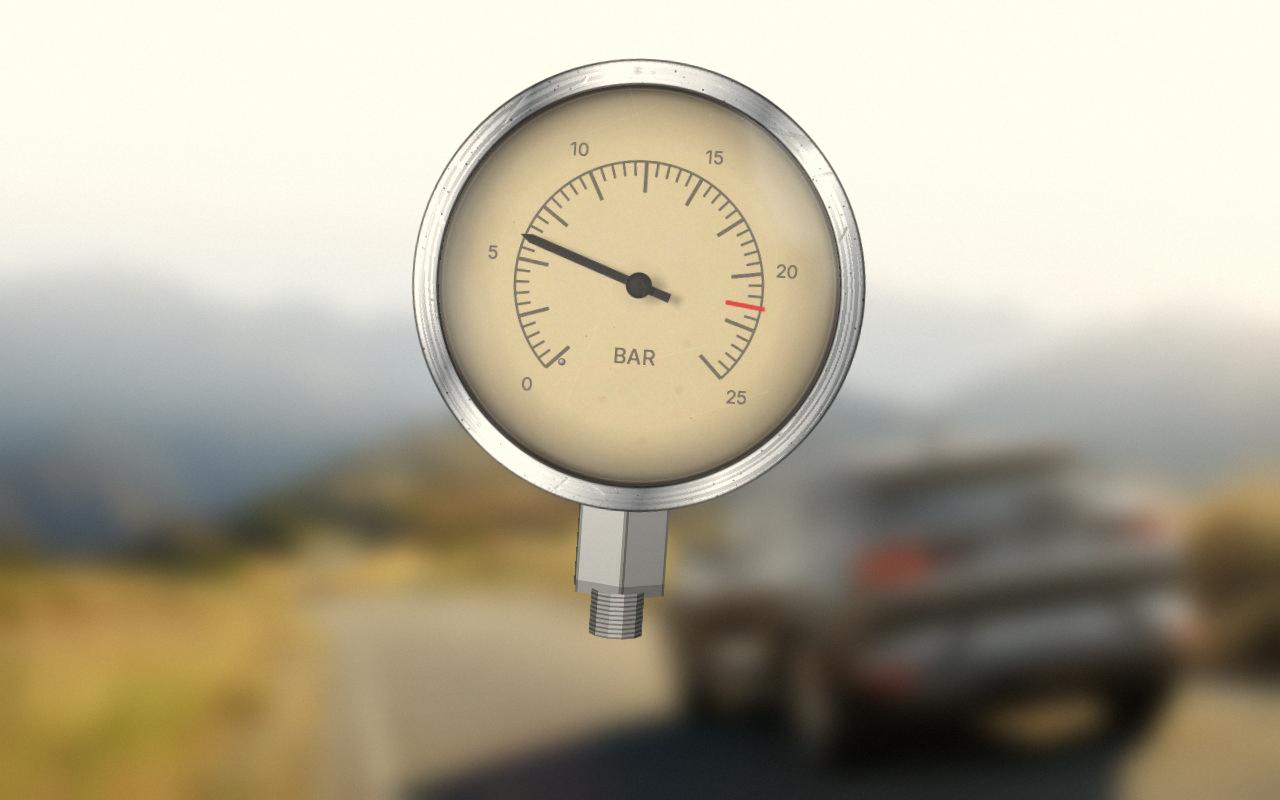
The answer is 6 bar
